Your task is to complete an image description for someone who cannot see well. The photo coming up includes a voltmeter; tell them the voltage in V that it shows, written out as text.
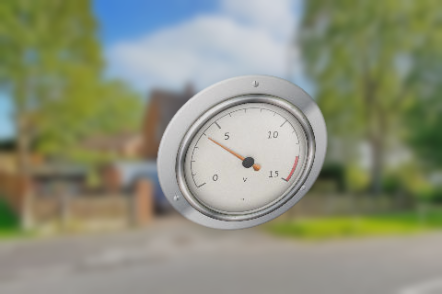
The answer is 4 V
